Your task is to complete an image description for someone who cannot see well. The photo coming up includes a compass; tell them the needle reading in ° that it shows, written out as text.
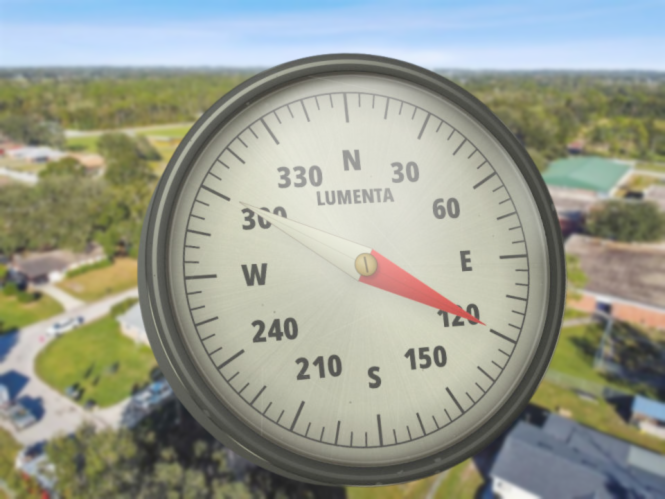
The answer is 120 °
